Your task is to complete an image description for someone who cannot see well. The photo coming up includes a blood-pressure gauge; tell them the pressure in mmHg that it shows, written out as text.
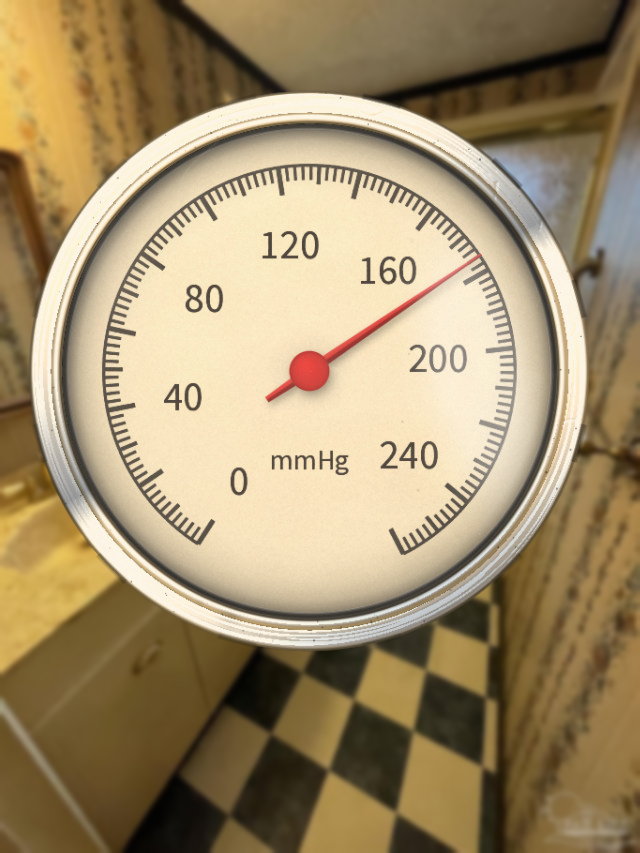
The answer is 176 mmHg
